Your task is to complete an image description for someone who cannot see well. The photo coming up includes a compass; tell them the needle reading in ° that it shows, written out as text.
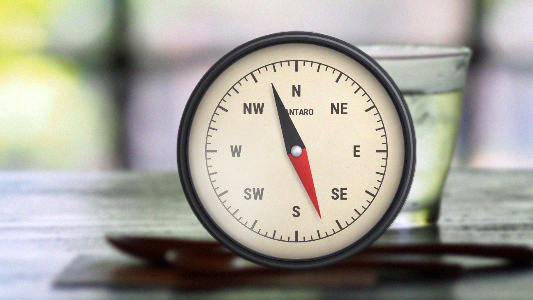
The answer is 160 °
